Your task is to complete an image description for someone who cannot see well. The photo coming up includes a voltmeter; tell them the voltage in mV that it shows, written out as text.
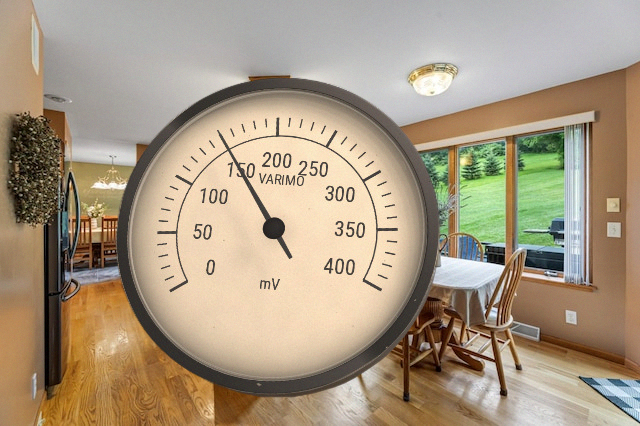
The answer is 150 mV
